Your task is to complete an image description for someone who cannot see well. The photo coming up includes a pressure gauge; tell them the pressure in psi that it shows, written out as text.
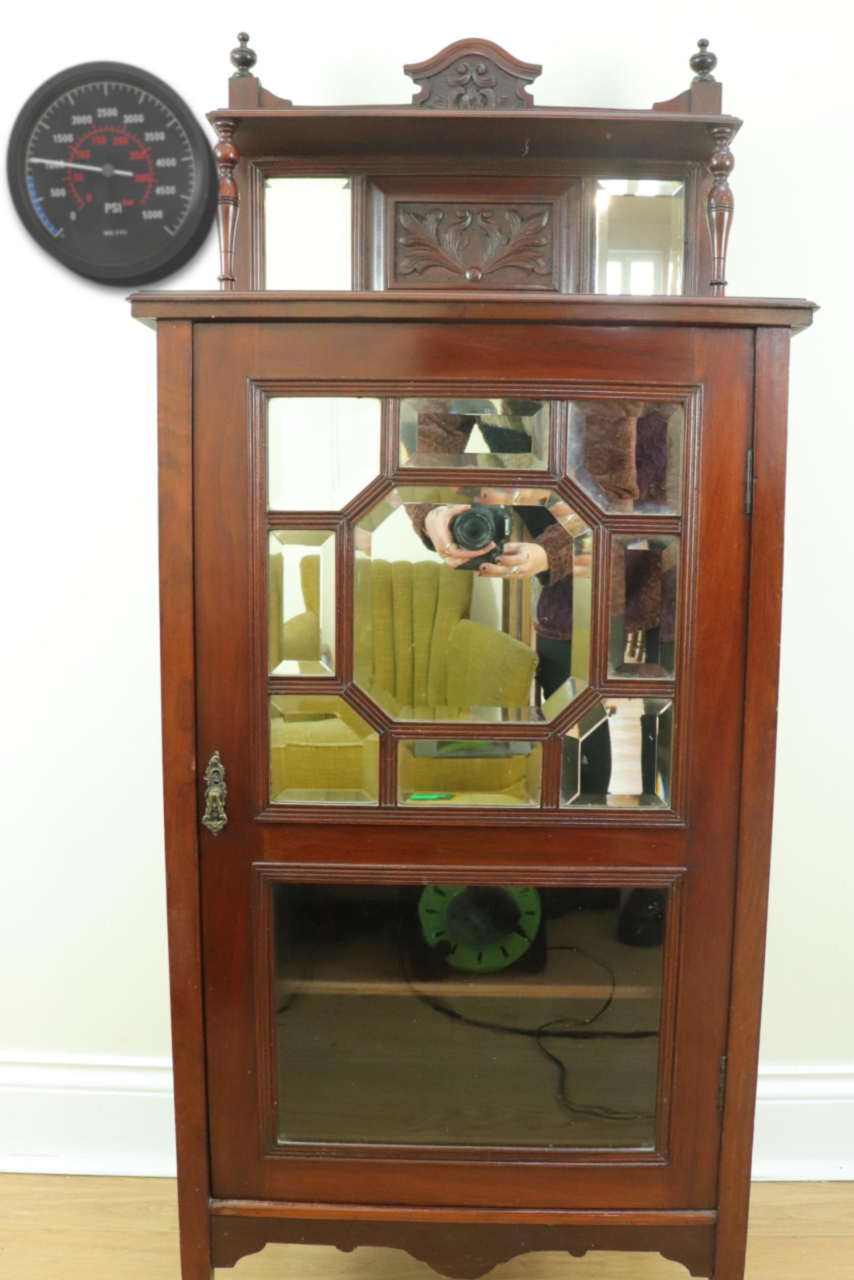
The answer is 1000 psi
